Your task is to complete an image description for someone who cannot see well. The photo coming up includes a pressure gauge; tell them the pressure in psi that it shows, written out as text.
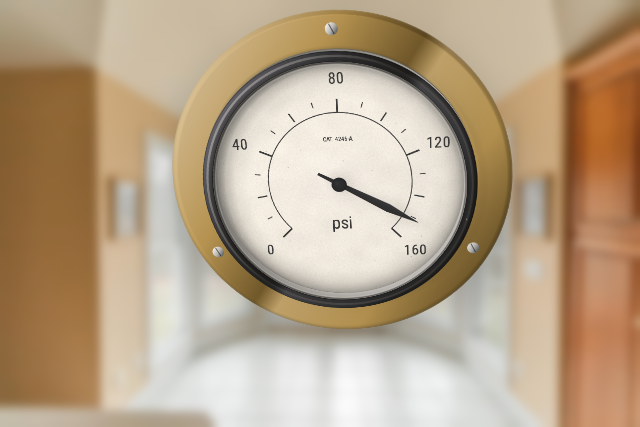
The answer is 150 psi
